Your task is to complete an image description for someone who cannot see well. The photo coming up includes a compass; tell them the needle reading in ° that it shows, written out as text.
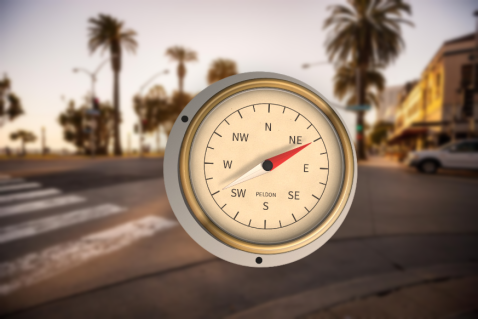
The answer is 60 °
